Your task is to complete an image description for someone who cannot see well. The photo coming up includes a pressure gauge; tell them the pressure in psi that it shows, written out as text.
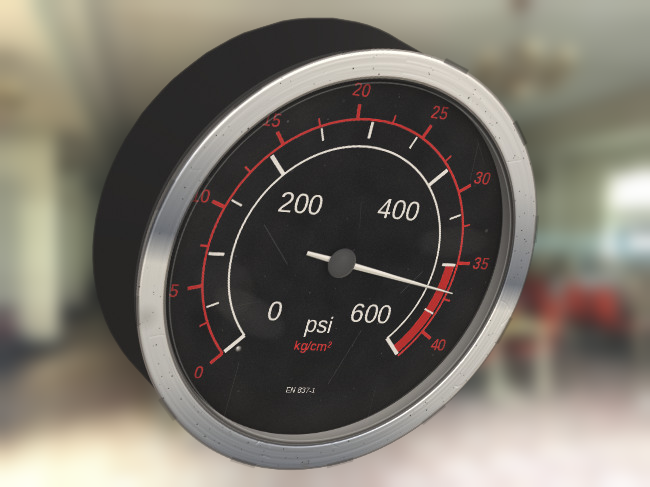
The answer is 525 psi
